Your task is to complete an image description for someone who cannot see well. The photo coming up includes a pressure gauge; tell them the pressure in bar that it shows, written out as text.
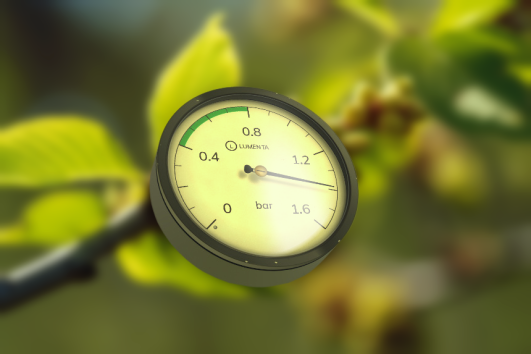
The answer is 1.4 bar
